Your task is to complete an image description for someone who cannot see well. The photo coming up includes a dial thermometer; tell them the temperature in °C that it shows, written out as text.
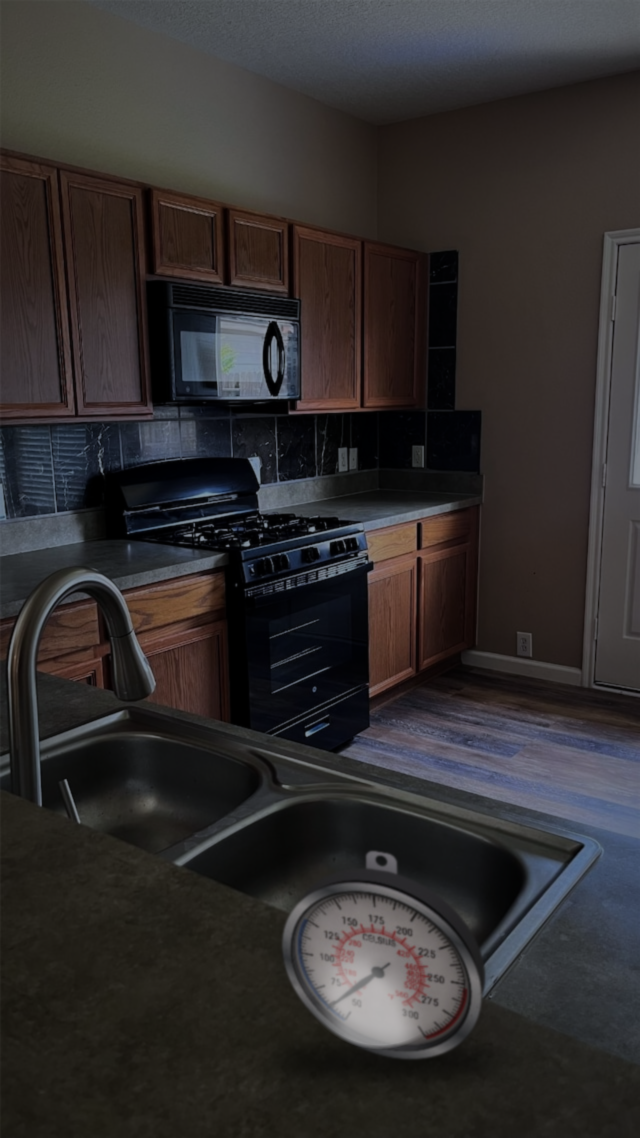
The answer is 62.5 °C
